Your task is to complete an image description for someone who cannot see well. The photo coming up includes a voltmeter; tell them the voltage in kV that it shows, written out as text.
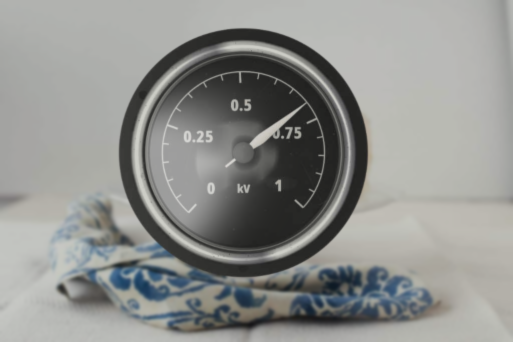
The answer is 0.7 kV
